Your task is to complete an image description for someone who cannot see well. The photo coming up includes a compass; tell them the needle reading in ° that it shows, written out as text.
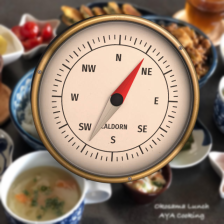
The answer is 30 °
